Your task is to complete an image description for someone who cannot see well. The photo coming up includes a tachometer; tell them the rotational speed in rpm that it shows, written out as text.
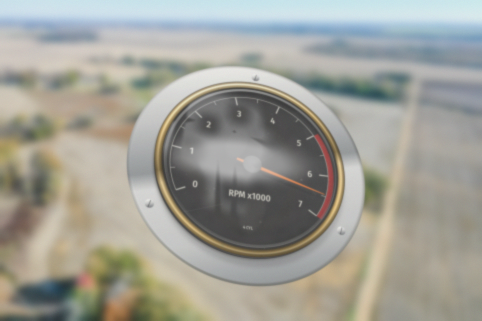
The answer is 6500 rpm
